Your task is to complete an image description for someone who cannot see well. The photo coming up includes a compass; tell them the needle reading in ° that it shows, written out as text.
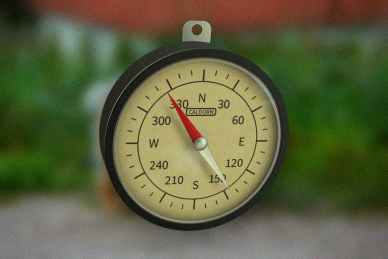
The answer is 325 °
